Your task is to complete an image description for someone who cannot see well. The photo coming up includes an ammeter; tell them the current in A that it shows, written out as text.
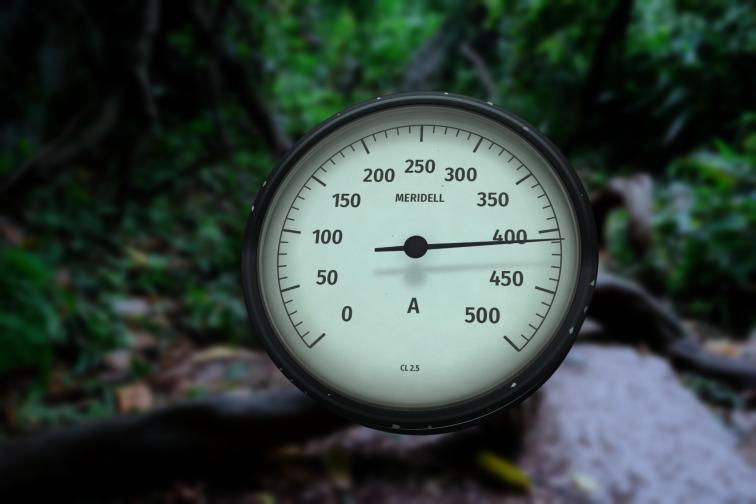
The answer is 410 A
